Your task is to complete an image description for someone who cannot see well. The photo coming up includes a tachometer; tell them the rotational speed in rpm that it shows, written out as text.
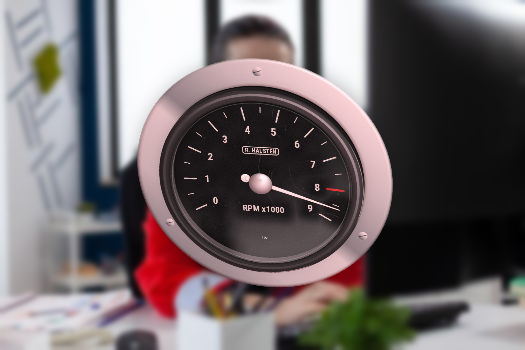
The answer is 8500 rpm
